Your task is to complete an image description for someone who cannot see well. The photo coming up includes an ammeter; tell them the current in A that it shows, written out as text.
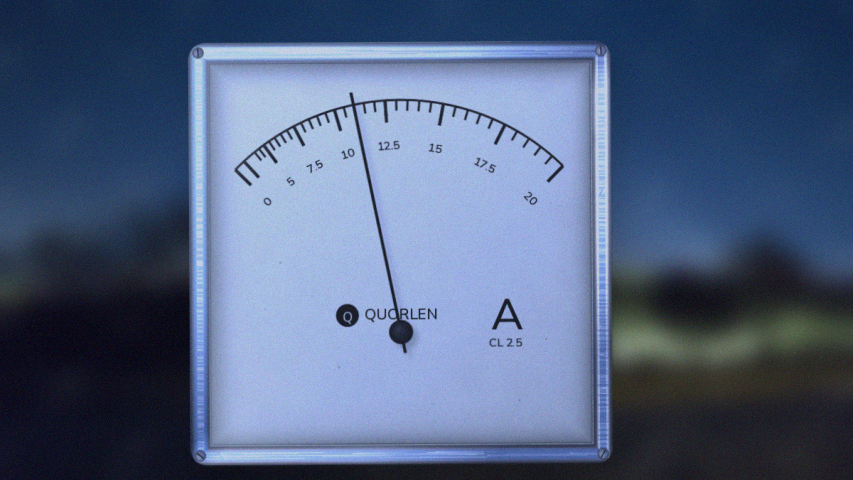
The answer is 11 A
